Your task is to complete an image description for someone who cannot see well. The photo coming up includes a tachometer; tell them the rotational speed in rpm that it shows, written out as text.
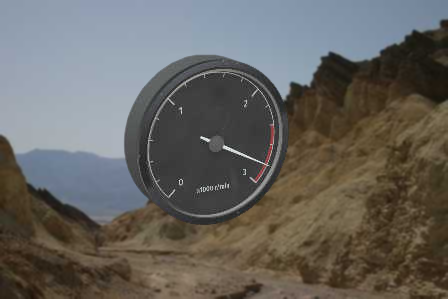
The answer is 2800 rpm
